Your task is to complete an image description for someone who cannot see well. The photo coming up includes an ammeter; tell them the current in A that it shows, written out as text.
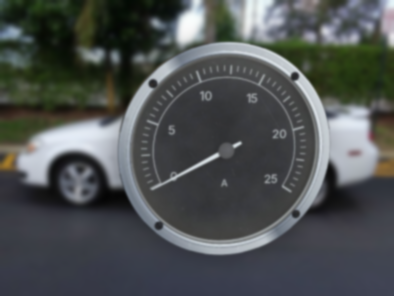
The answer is 0 A
